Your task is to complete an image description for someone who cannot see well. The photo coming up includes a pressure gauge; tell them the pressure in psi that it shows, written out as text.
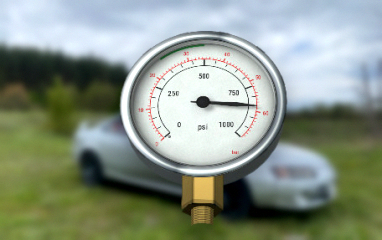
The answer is 850 psi
